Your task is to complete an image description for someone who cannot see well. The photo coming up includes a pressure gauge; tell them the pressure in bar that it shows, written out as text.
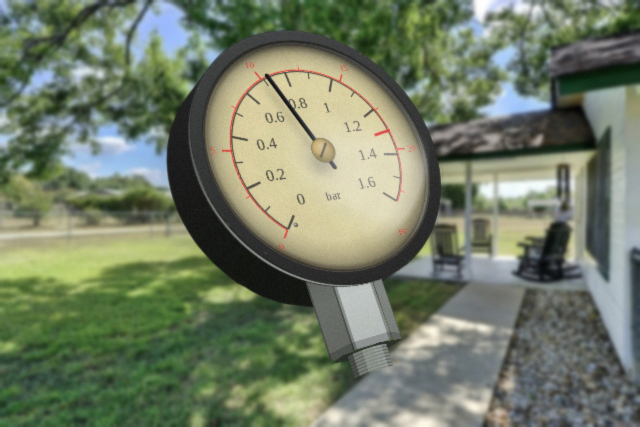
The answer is 0.7 bar
